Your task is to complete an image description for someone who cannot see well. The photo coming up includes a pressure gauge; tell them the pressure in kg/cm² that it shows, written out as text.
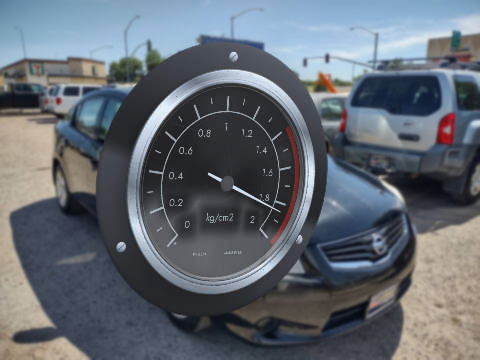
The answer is 1.85 kg/cm²
